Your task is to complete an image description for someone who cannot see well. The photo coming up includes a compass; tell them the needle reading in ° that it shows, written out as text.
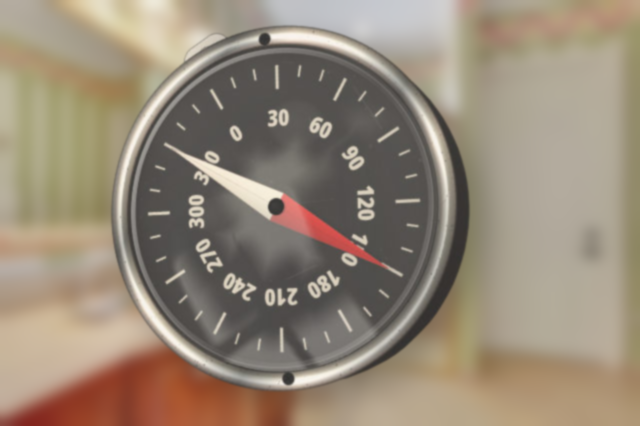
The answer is 150 °
